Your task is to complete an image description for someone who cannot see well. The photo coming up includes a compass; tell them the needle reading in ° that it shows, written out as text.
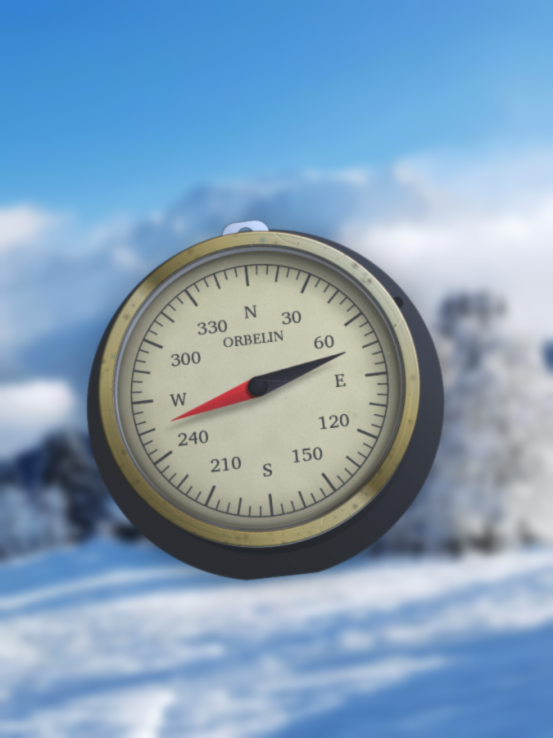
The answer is 255 °
